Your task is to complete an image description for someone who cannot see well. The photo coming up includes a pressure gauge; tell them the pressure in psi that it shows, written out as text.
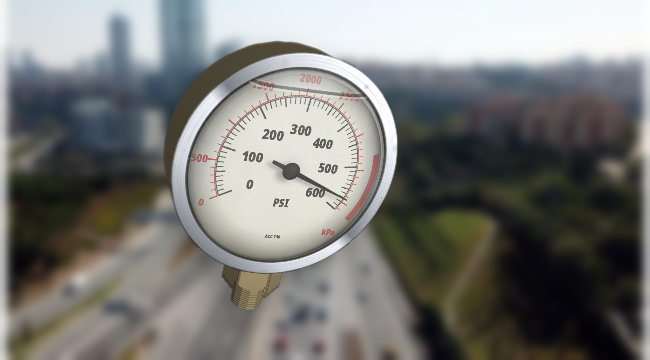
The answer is 570 psi
